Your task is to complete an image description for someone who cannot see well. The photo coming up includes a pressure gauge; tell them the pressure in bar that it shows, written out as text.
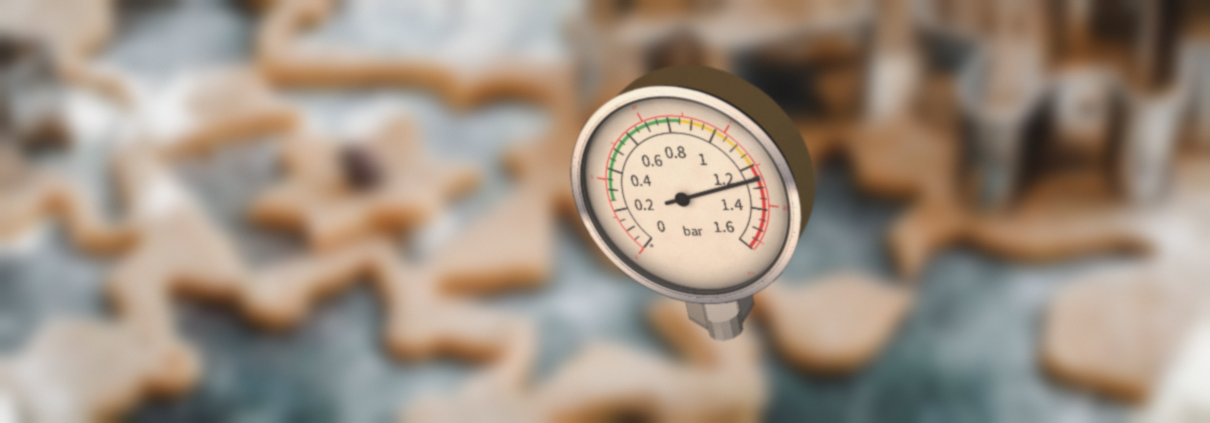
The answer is 1.25 bar
